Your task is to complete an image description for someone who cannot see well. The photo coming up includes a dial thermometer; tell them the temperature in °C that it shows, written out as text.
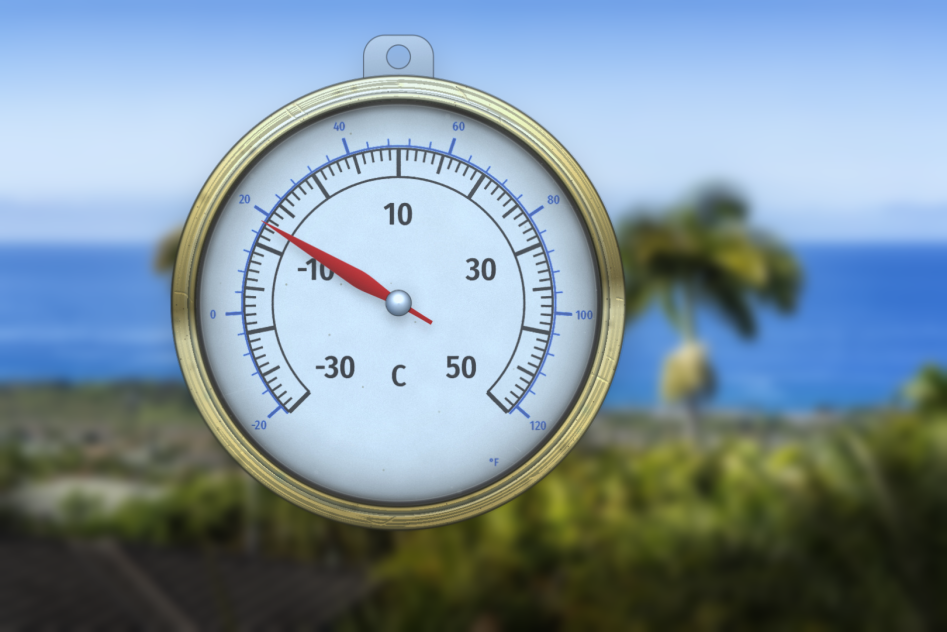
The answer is -7.5 °C
